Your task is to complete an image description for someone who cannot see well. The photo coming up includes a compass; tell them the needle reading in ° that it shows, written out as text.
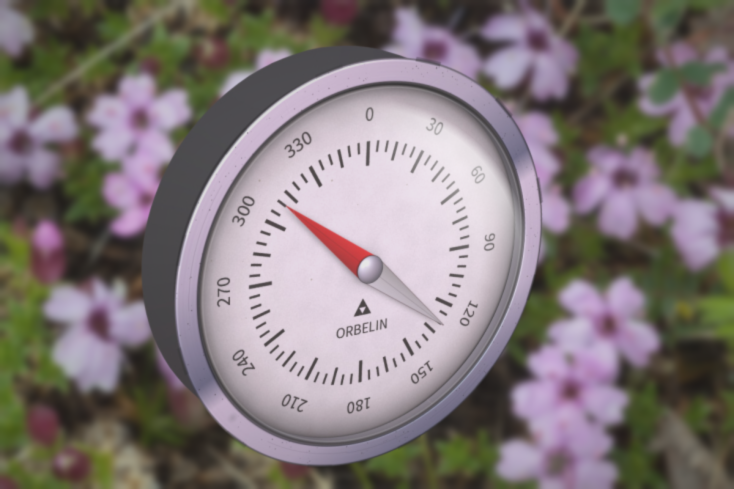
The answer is 310 °
